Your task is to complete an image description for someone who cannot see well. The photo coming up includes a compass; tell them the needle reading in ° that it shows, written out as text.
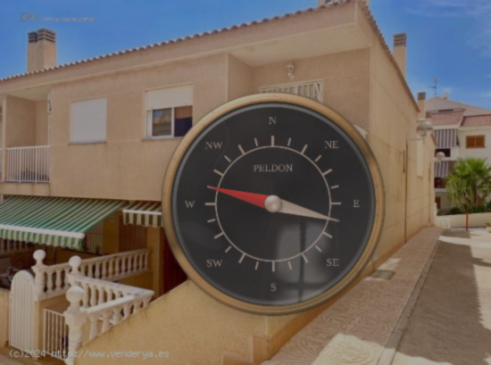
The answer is 285 °
